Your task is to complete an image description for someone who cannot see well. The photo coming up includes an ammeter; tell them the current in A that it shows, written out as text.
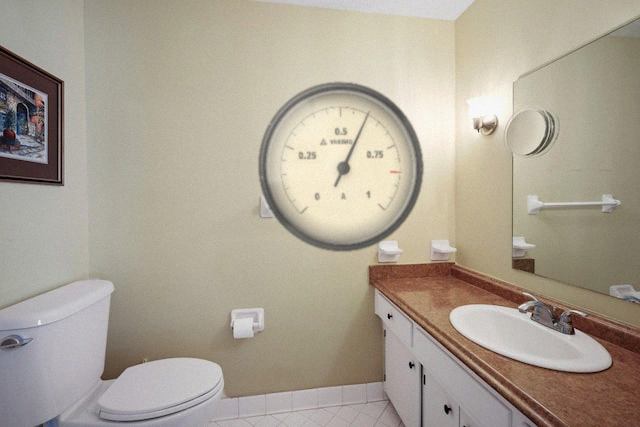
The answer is 0.6 A
